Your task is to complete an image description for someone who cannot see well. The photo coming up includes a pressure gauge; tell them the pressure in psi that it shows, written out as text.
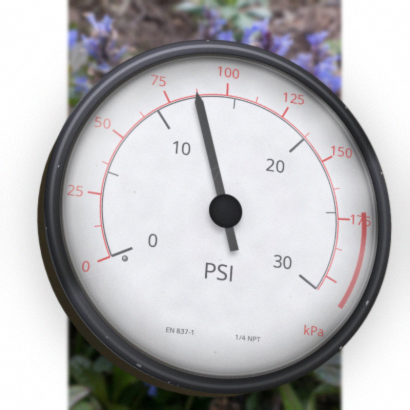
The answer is 12.5 psi
